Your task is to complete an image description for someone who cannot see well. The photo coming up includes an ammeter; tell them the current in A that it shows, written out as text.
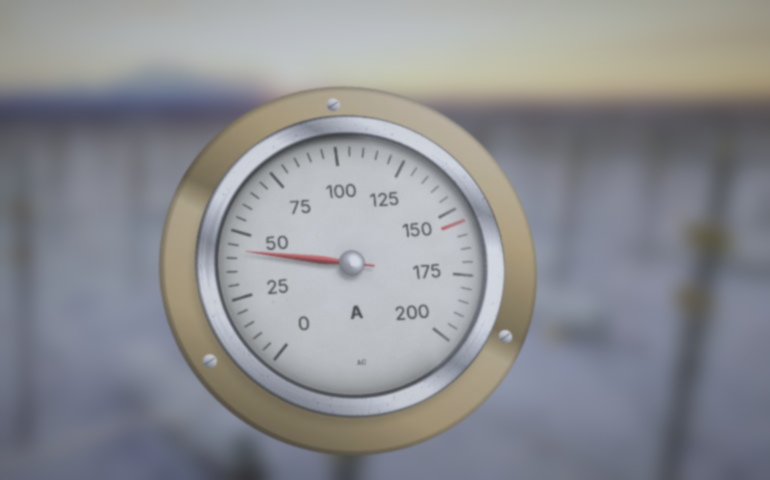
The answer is 42.5 A
